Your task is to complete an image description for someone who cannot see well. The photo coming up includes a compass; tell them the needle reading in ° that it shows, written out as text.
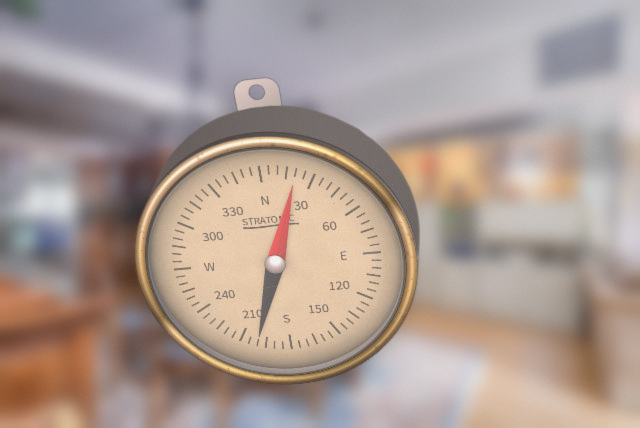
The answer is 20 °
